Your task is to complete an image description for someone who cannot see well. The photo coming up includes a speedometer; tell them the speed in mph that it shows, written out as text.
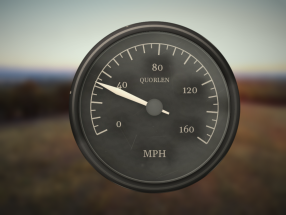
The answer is 32.5 mph
